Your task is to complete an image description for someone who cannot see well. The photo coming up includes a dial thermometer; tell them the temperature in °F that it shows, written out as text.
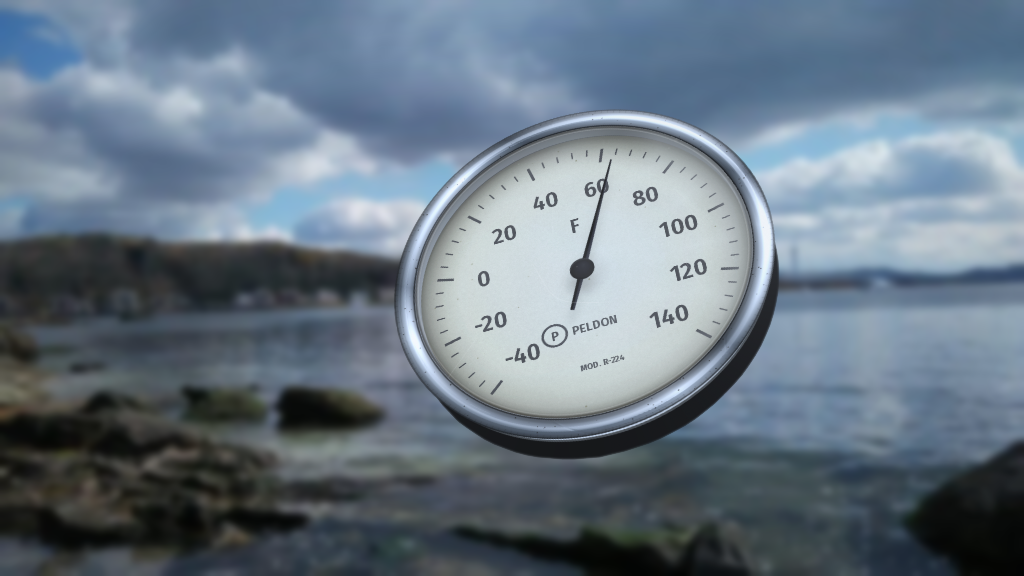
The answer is 64 °F
